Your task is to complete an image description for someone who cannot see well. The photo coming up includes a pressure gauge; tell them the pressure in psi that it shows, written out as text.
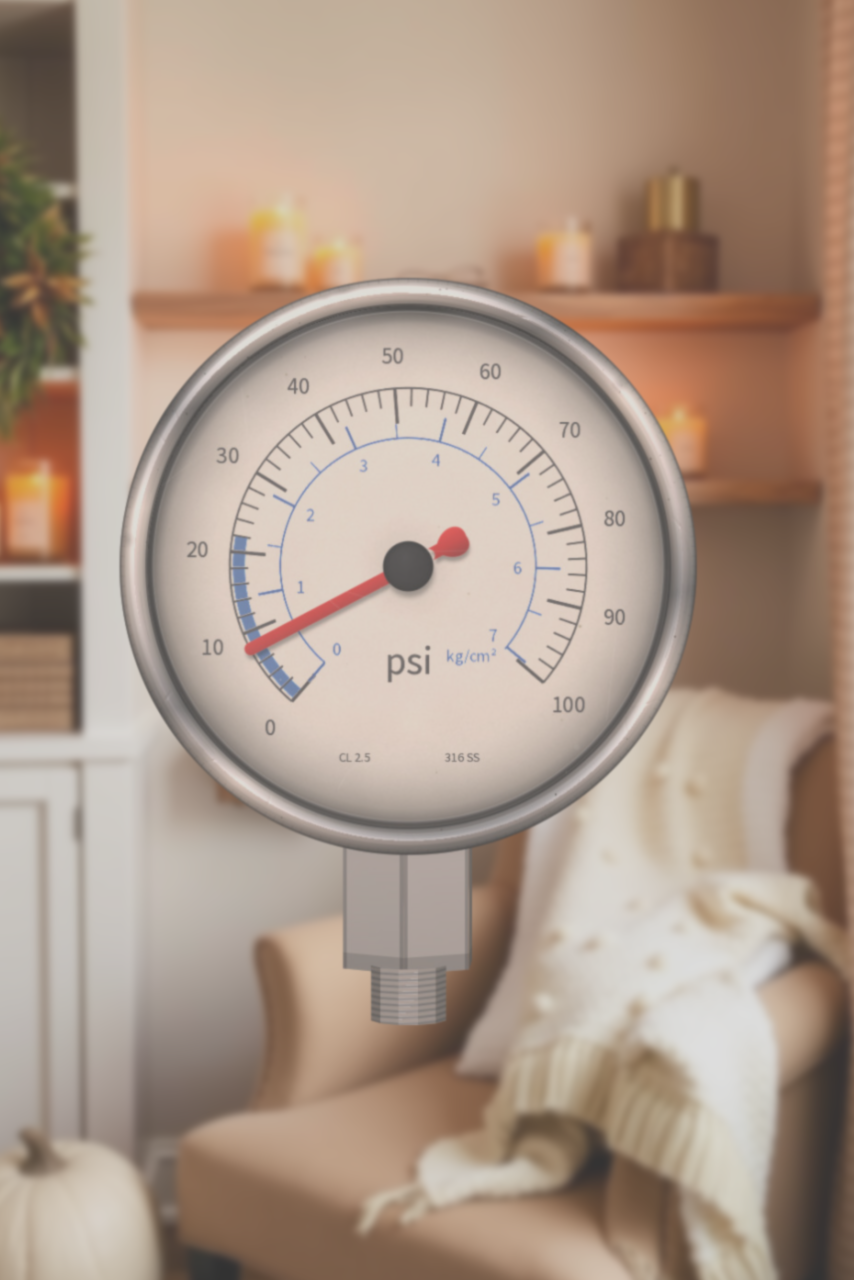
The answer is 8 psi
